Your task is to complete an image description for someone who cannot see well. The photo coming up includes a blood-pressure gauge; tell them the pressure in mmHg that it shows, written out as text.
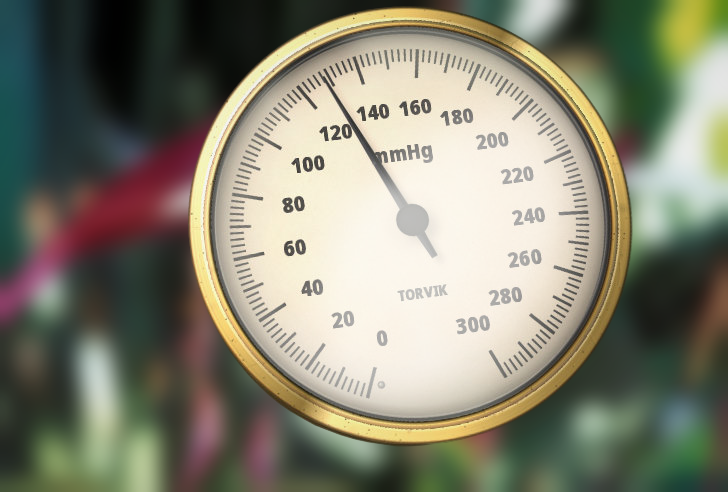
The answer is 128 mmHg
